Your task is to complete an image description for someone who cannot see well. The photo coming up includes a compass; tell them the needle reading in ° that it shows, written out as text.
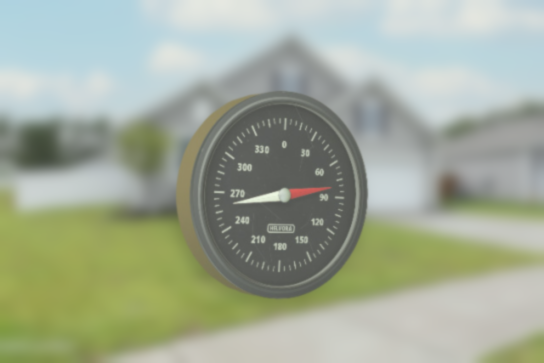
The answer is 80 °
